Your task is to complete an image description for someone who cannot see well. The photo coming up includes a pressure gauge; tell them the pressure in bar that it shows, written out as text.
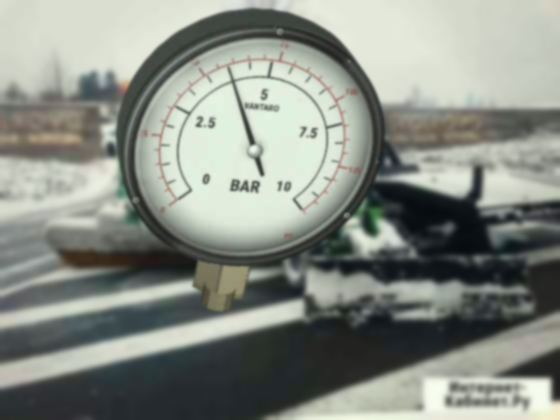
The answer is 4 bar
